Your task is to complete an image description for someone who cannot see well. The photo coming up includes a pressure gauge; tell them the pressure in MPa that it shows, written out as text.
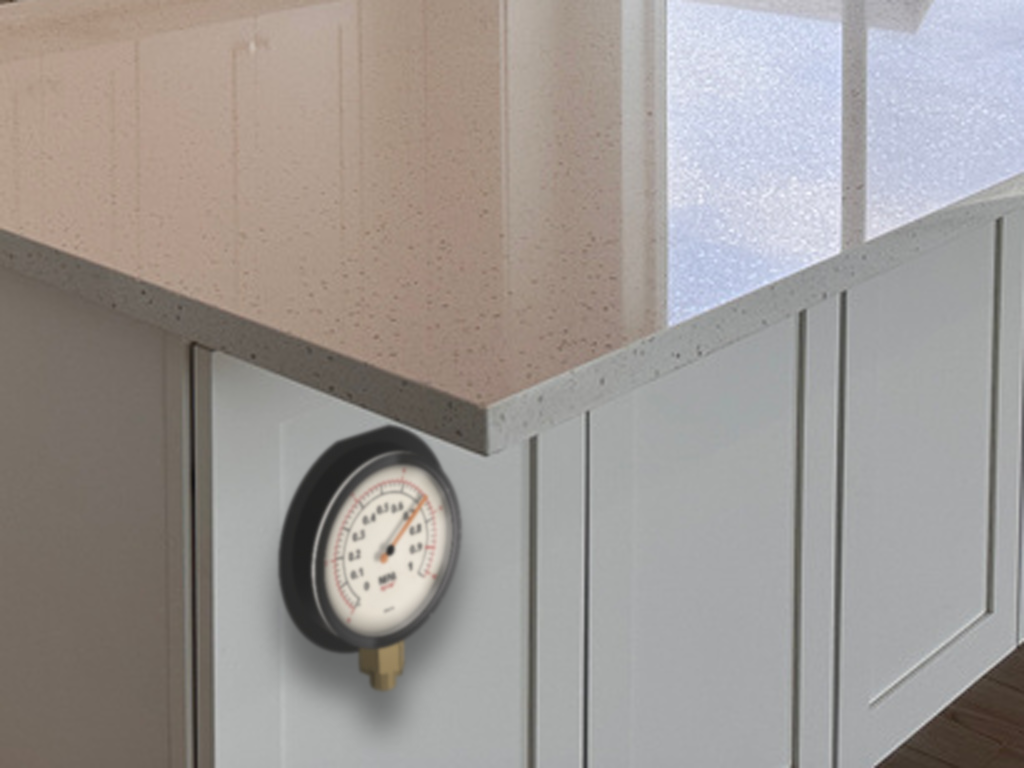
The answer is 0.7 MPa
